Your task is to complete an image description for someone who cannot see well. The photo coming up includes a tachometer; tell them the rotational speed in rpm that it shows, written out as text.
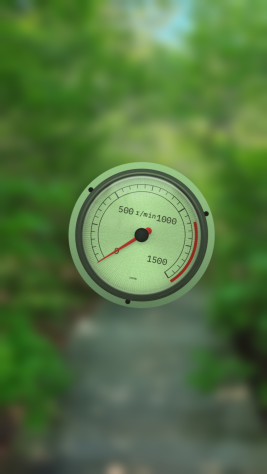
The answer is 0 rpm
